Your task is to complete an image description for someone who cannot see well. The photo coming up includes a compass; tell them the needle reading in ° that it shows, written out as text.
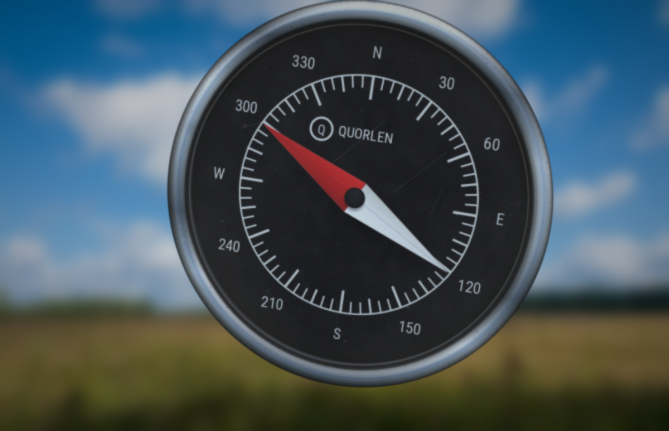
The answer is 300 °
